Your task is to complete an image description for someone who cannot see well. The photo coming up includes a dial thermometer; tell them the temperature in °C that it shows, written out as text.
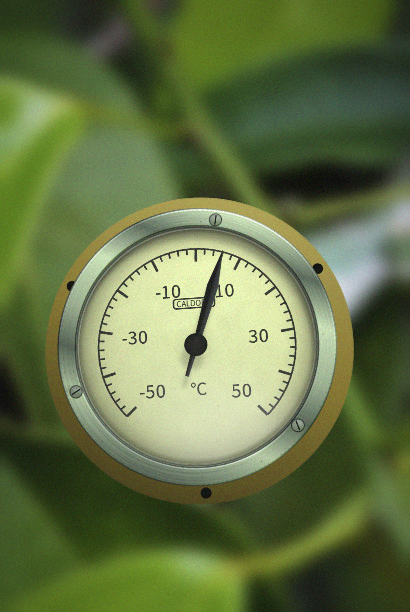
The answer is 6 °C
